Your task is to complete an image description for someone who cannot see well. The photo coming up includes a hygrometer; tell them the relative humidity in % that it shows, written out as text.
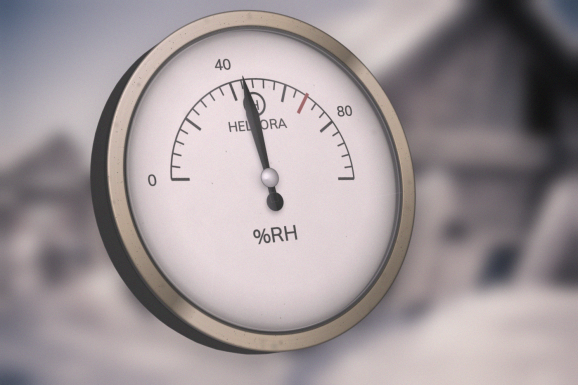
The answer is 44 %
